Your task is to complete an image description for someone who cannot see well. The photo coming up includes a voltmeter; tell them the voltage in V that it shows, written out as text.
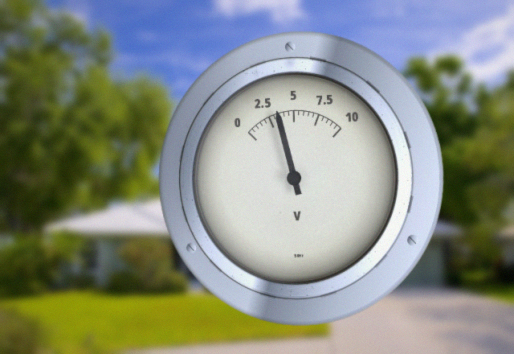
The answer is 3.5 V
